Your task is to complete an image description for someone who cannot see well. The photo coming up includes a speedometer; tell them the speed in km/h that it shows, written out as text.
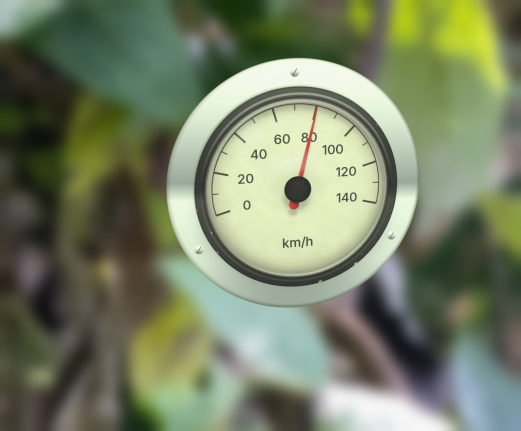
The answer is 80 km/h
